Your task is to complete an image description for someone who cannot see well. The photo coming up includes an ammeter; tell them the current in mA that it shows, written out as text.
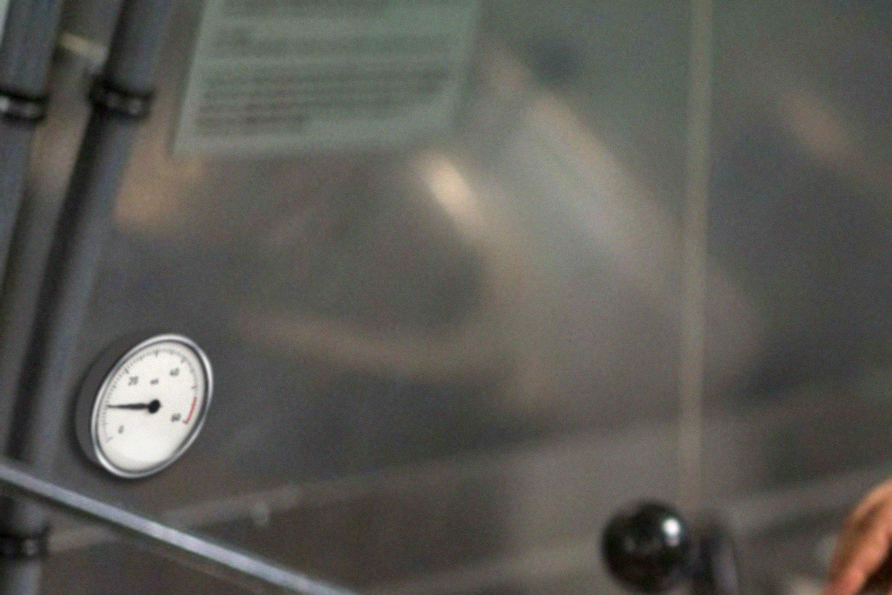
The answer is 10 mA
